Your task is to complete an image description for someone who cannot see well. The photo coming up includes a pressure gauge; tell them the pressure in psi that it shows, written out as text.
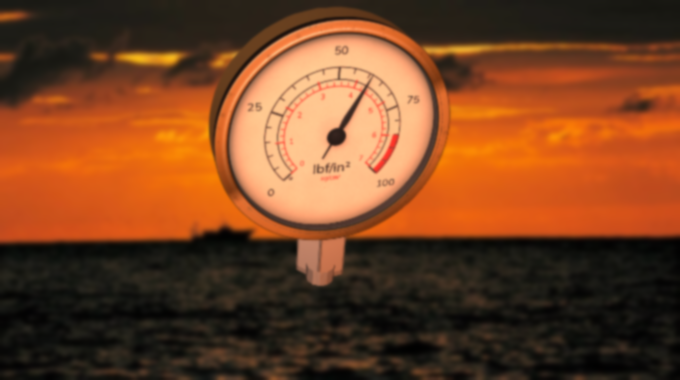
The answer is 60 psi
